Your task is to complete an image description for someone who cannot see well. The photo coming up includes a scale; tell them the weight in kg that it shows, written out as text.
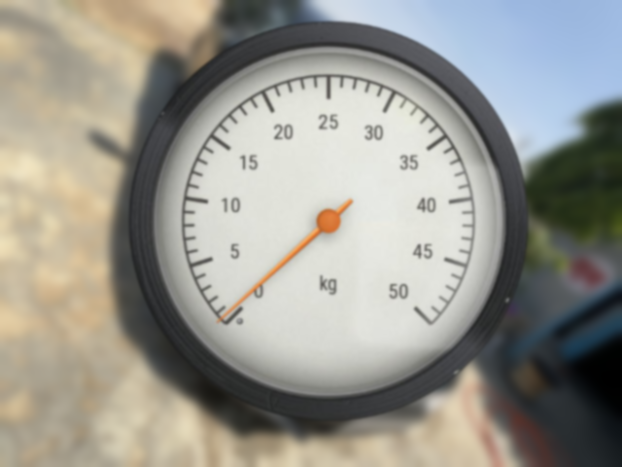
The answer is 0.5 kg
